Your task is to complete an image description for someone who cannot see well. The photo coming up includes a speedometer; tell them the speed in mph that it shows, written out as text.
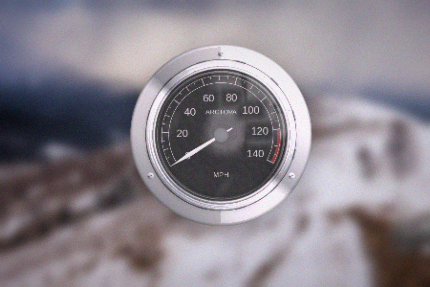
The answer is 0 mph
